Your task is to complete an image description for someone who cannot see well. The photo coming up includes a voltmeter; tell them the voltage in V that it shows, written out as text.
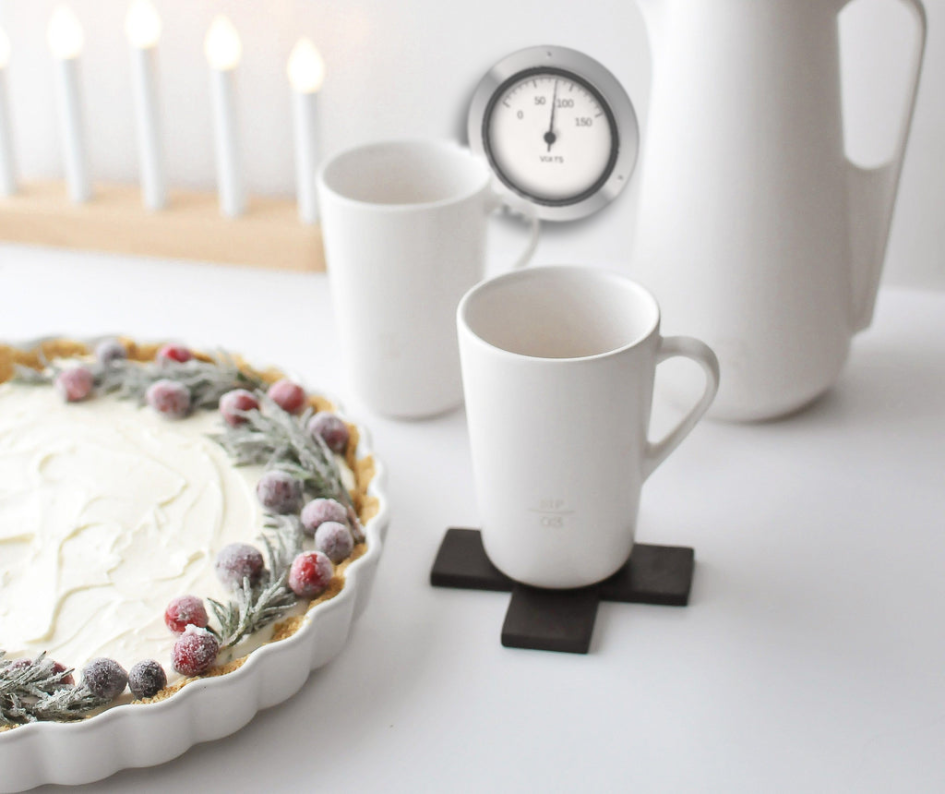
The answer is 80 V
